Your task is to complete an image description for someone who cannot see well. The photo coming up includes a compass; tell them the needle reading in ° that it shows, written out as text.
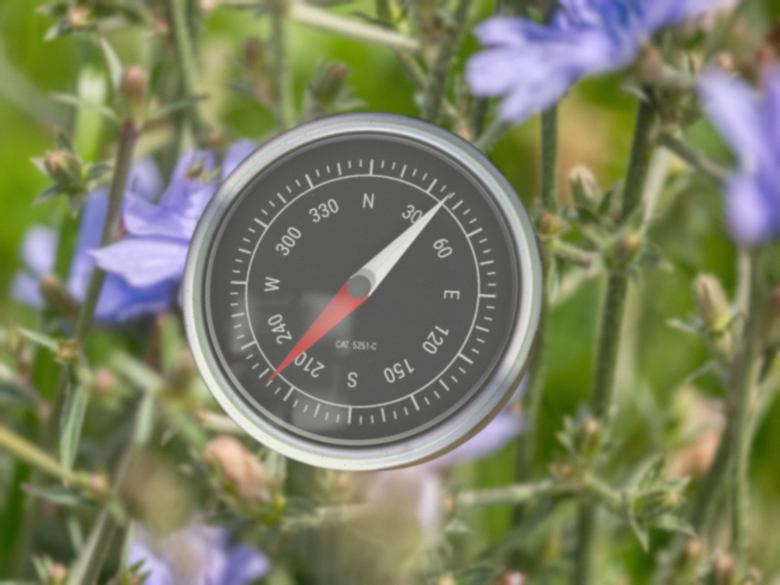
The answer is 220 °
